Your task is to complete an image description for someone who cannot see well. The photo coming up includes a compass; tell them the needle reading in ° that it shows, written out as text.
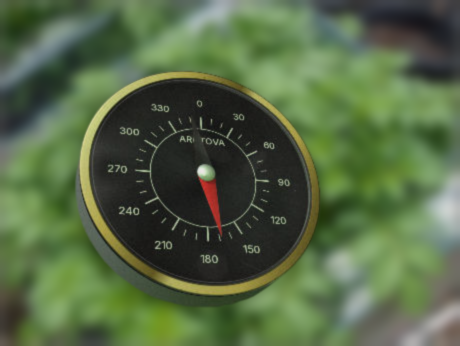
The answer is 170 °
